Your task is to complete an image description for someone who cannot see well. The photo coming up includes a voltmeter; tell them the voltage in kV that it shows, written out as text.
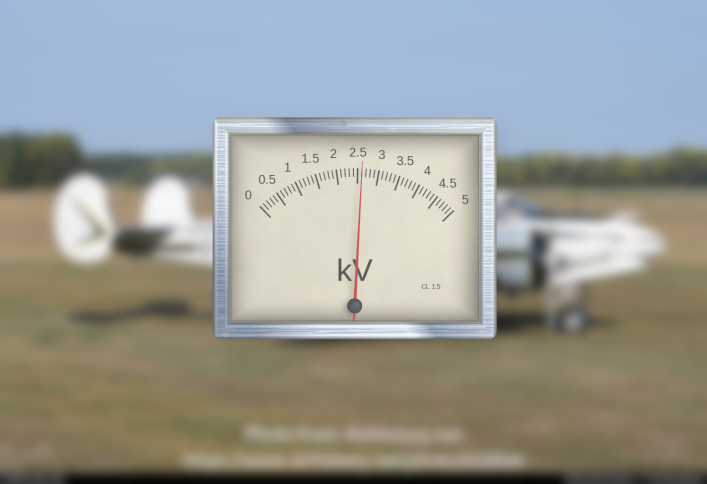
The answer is 2.6 kV
